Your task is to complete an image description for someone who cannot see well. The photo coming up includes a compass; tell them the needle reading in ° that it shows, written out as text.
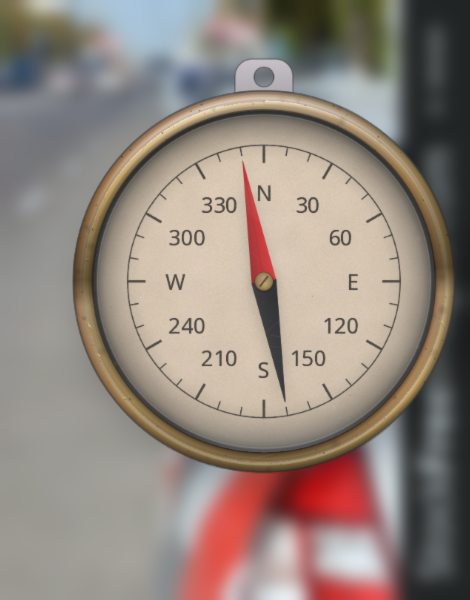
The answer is 350 °
